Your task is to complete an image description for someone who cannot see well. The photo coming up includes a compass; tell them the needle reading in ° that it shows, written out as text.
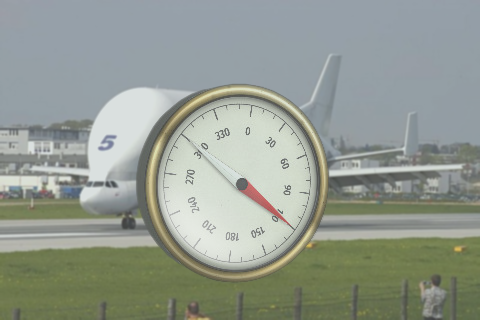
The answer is 120 °
